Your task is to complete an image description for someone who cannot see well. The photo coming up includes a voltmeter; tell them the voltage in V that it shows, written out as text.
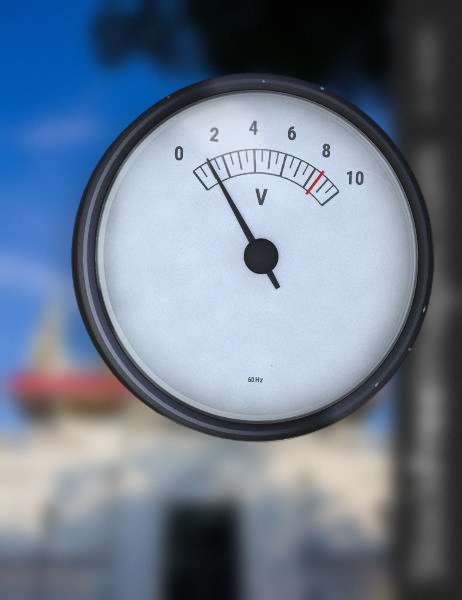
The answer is 1 V
